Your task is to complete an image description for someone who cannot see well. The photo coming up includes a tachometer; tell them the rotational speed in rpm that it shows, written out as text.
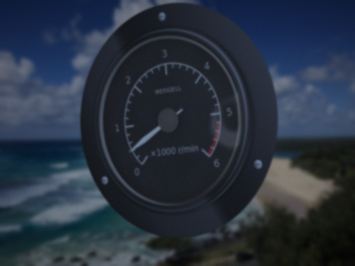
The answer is 400 rpm
